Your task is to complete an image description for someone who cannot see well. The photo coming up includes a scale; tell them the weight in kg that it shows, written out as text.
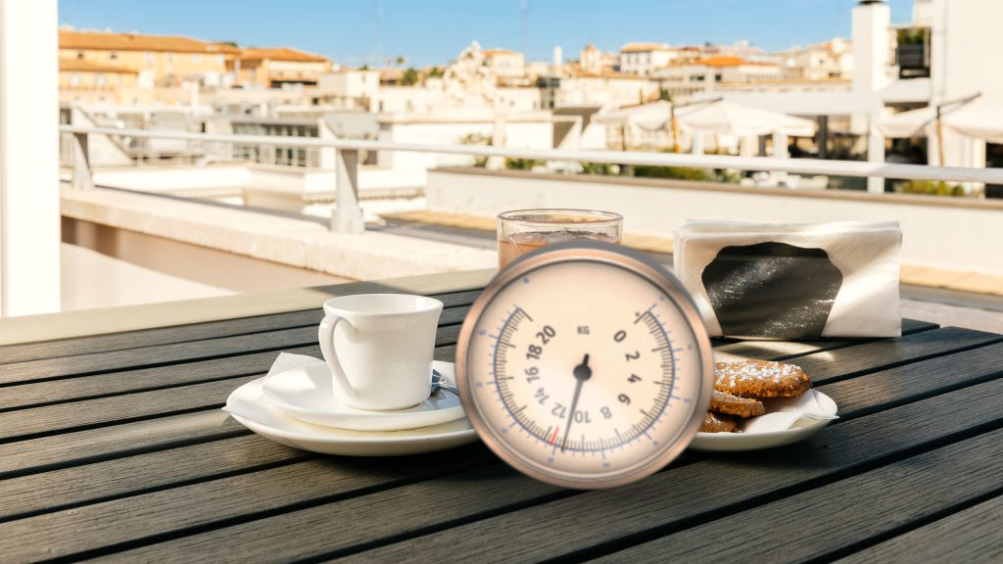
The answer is 11 kg
